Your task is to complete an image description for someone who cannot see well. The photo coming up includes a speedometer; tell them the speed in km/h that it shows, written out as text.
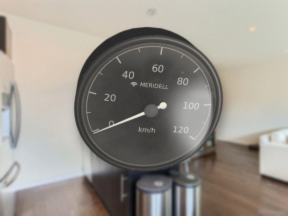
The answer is 0 km/h
